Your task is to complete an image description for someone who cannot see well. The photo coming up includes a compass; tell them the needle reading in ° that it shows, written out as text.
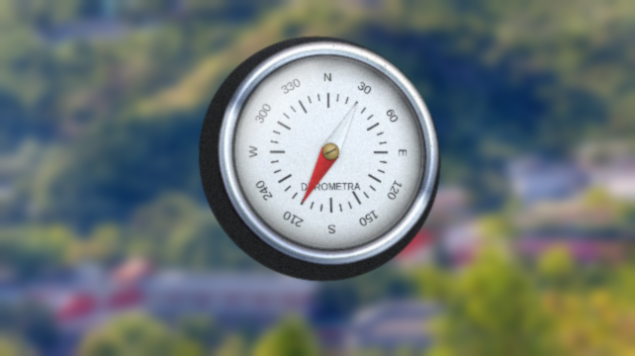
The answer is 210 °
